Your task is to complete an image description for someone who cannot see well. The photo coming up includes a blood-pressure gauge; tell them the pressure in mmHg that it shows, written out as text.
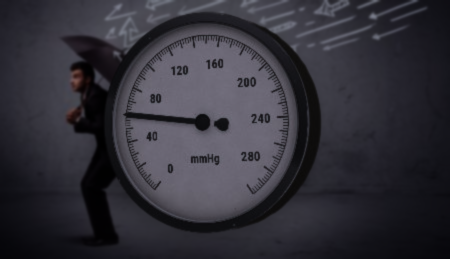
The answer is 60 mmHg
